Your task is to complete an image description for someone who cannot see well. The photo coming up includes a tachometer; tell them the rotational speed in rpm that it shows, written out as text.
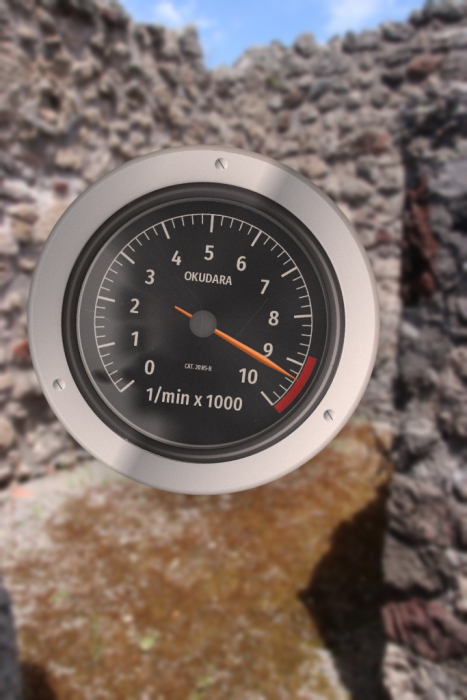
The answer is 9300 rpm
